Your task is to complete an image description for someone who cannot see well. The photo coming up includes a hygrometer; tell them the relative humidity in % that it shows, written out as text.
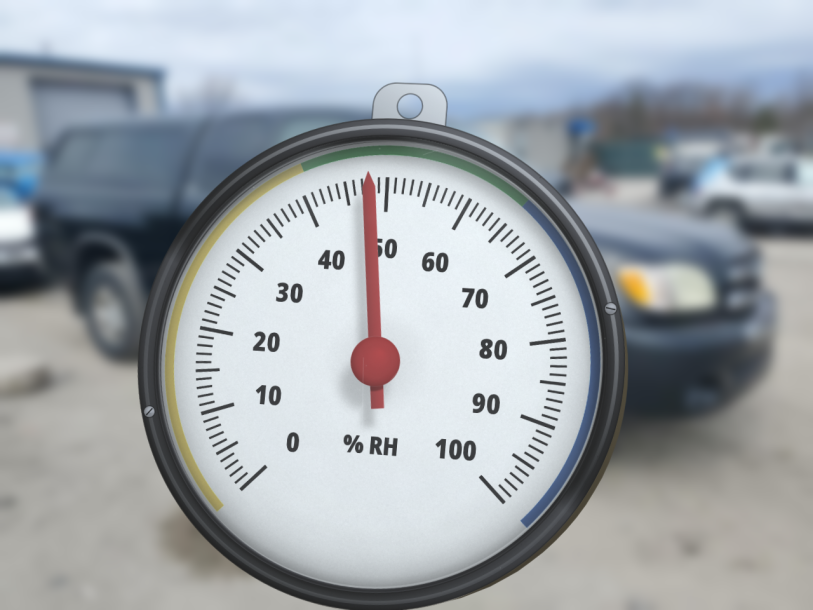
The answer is 48 %
